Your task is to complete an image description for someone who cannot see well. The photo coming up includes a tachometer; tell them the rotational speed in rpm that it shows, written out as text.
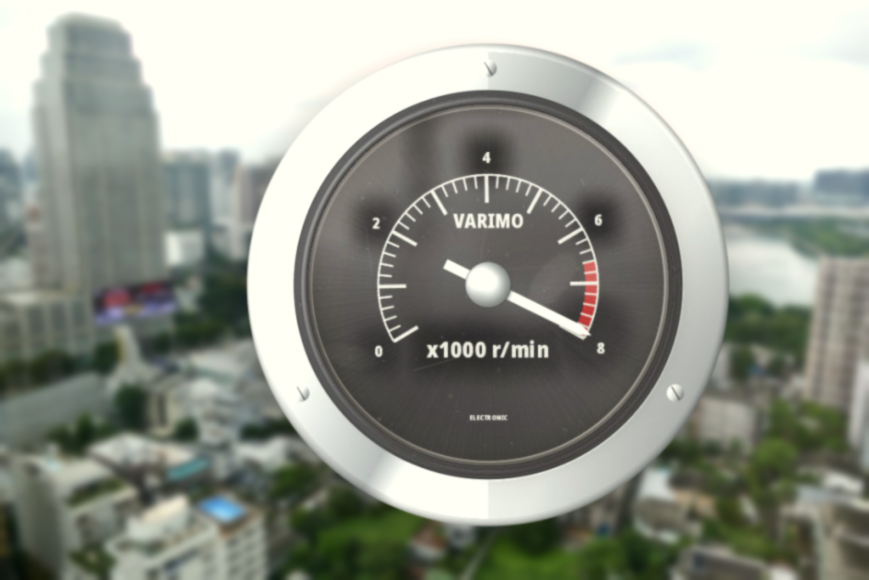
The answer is 7900 rpm
